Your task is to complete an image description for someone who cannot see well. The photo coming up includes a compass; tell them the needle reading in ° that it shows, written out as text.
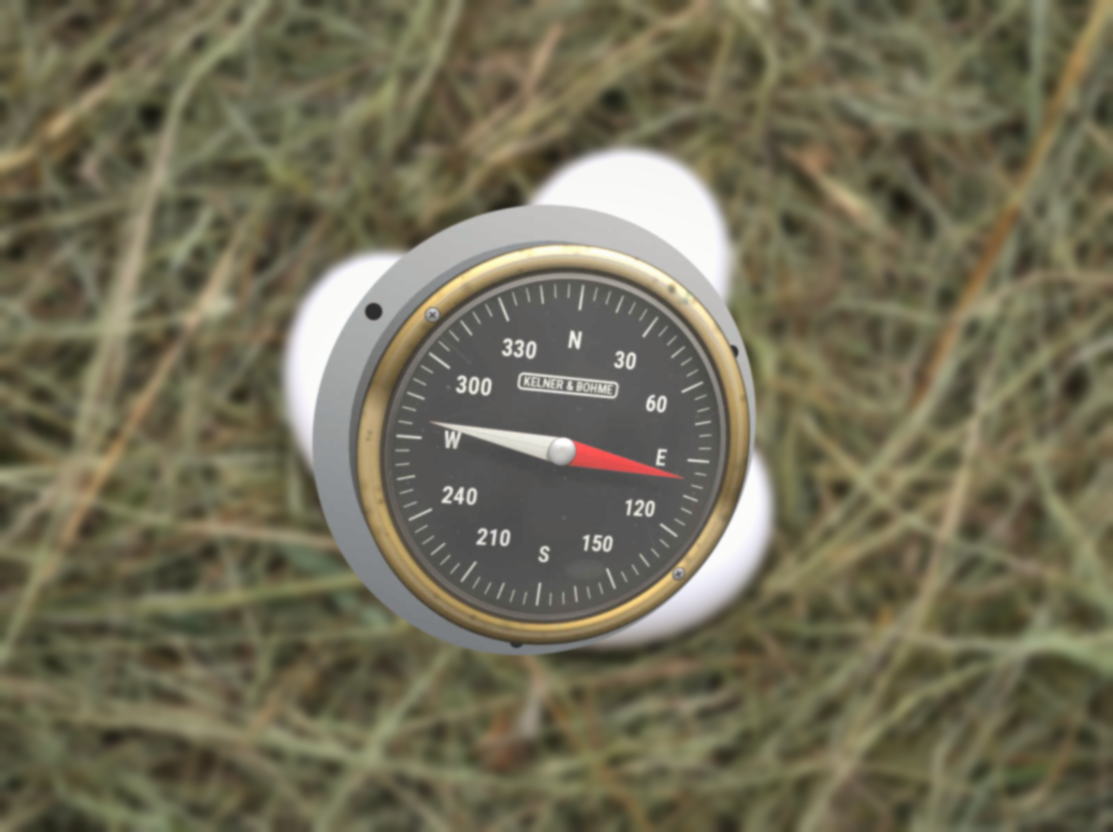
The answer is 97.5 °
